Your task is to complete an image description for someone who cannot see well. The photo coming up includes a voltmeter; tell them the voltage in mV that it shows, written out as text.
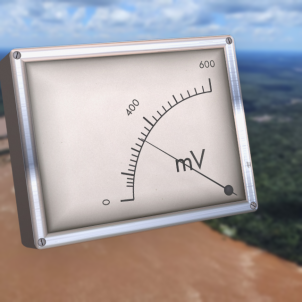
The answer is 340 mV
